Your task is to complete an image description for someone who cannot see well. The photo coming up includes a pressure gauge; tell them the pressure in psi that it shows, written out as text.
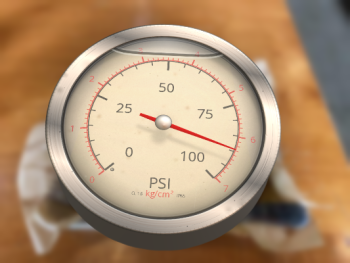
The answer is 90 psi
